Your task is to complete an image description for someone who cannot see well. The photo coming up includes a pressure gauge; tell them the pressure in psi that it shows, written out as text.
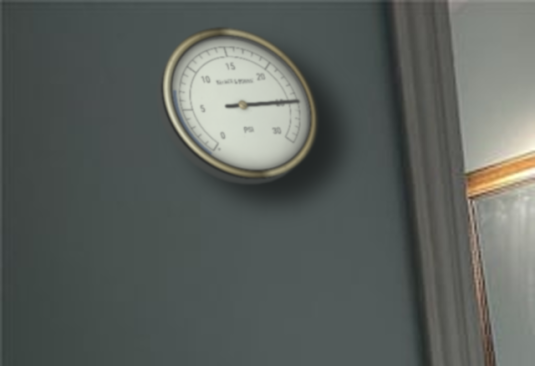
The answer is 25 psi
